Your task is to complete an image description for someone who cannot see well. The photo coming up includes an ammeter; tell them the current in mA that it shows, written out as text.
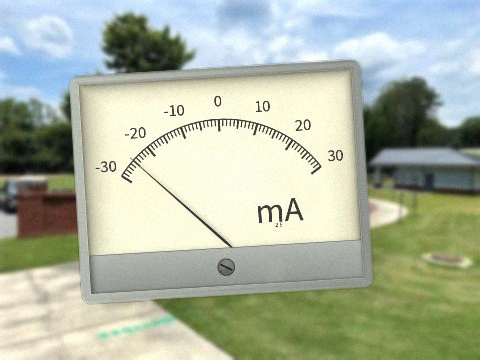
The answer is -25 mA
